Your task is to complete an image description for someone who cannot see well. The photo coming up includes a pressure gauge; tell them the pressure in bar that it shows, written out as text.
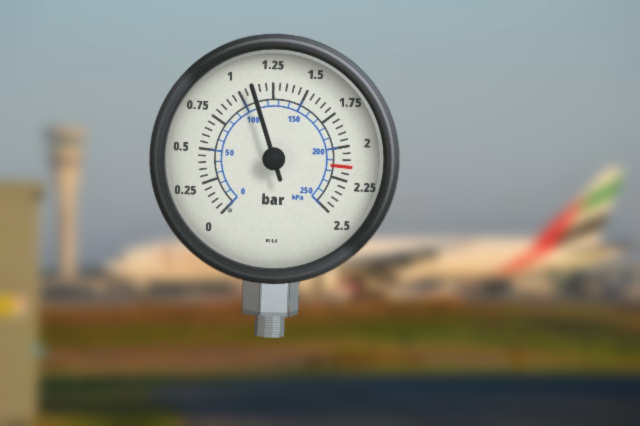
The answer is 1.1 bar
